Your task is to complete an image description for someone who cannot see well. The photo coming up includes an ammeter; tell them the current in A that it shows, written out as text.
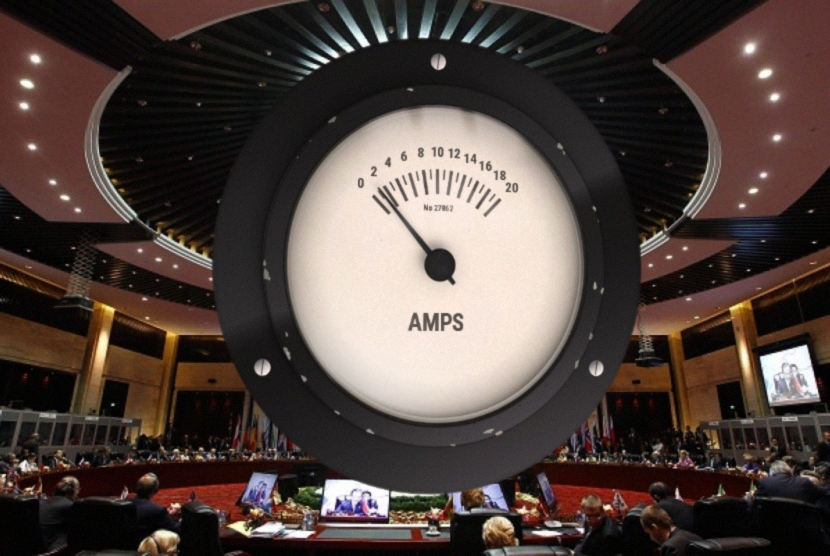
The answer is 1 A
